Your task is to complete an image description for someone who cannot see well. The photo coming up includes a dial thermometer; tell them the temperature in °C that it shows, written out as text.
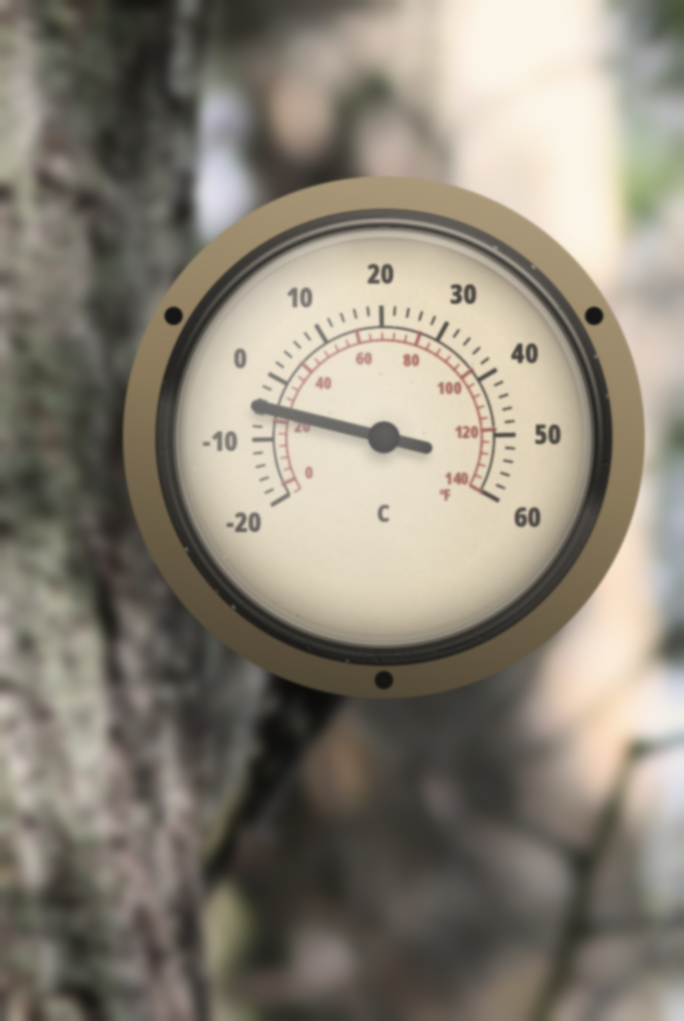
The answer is -5 °C
